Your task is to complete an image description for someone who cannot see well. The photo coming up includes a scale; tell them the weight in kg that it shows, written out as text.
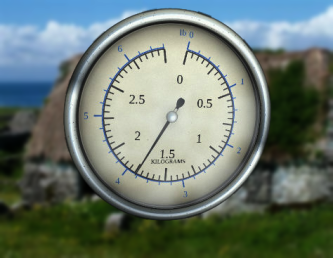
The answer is 1.75 kg
